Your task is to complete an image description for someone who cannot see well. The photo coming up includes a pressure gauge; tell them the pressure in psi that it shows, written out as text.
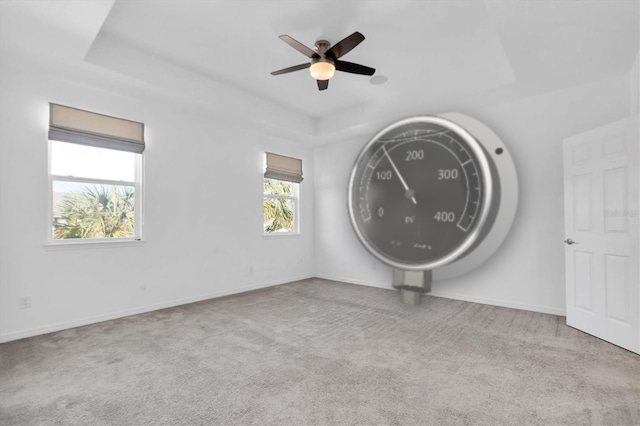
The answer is 140 psi
